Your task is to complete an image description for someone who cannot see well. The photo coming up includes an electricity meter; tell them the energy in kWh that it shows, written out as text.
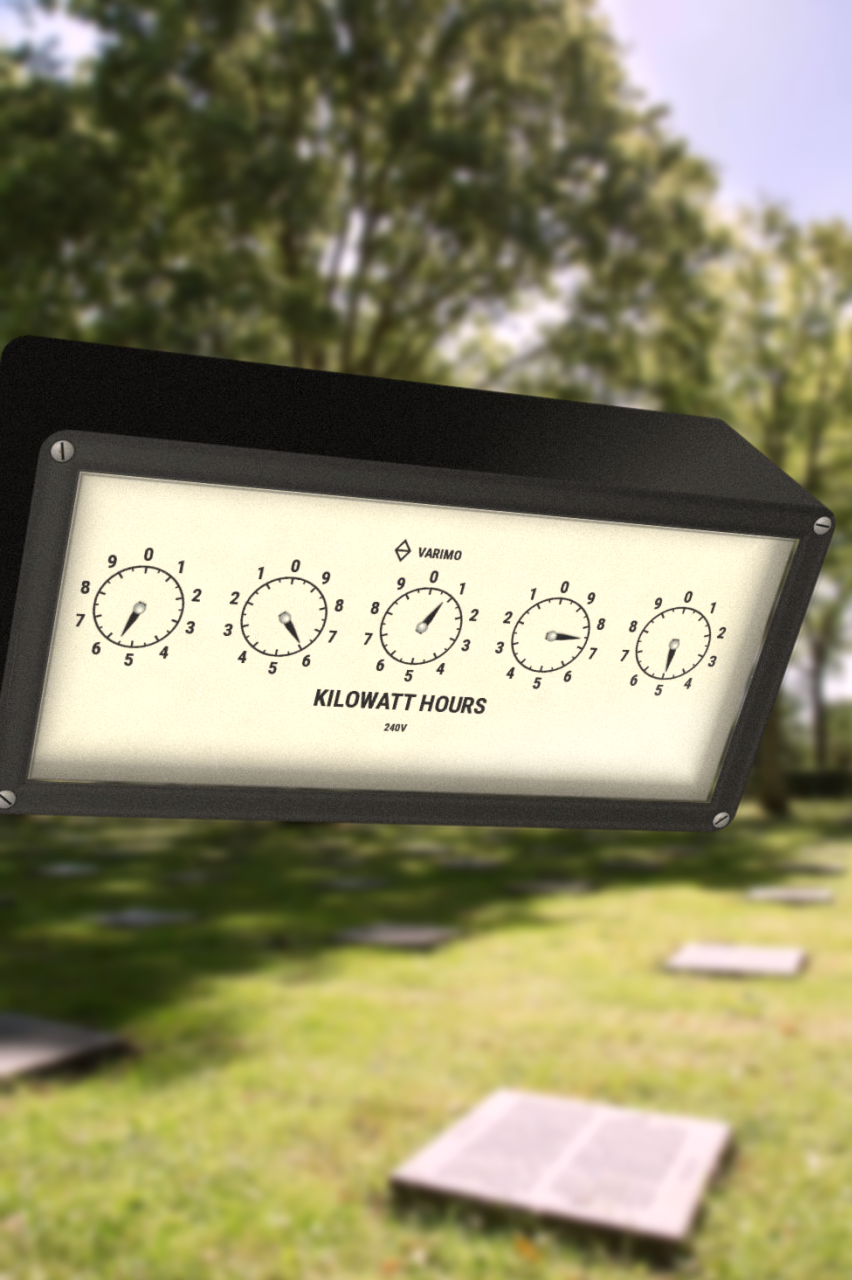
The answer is 56075 kWh
